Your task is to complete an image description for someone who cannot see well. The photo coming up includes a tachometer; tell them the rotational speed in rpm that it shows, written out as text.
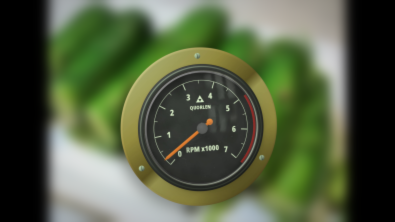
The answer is 250 rpm
